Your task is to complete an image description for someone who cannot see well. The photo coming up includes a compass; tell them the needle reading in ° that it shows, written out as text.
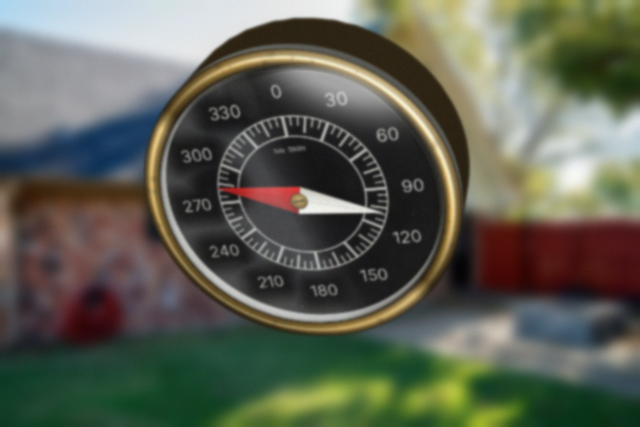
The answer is 285 °
